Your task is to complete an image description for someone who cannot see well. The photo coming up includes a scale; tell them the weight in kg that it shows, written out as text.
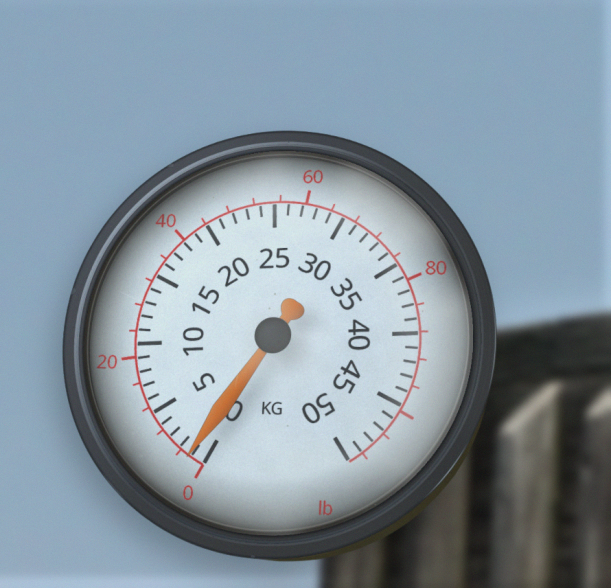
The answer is 1 kg
